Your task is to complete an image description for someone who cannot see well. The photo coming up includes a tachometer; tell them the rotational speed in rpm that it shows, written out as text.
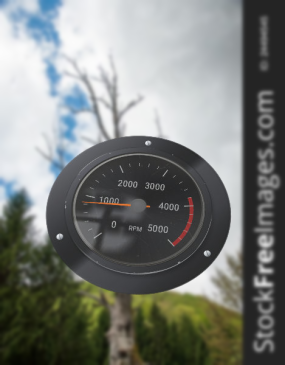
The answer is 800 rpm
